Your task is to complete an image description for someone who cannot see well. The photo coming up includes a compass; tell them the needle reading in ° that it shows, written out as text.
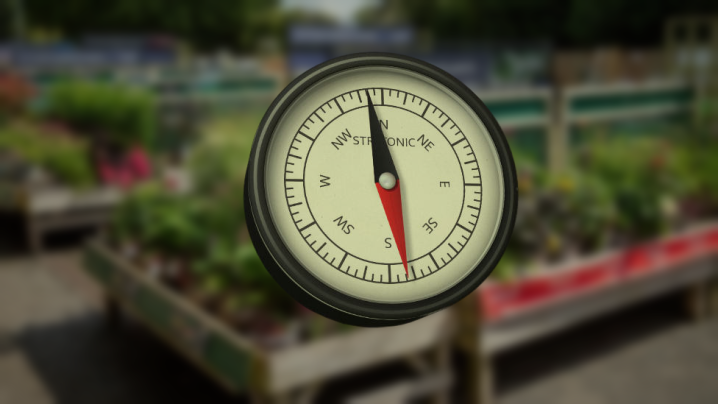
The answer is 170 °
